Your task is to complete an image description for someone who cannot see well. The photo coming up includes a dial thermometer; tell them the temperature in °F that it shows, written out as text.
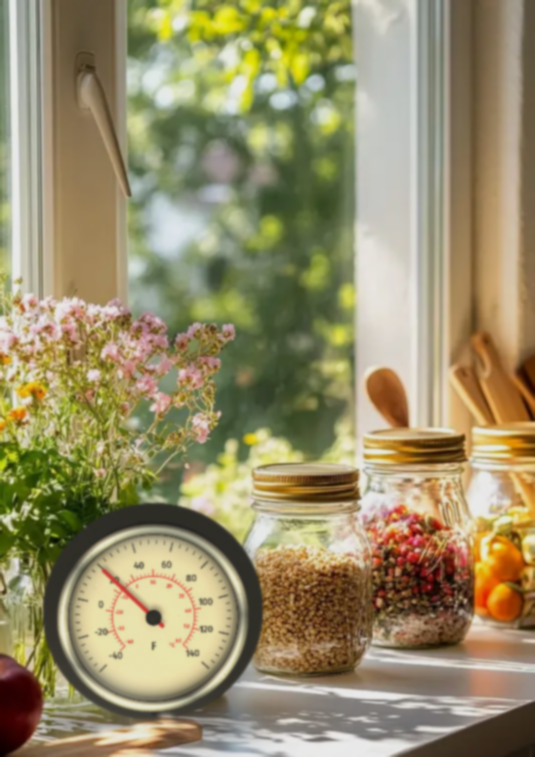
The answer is 20 °F
